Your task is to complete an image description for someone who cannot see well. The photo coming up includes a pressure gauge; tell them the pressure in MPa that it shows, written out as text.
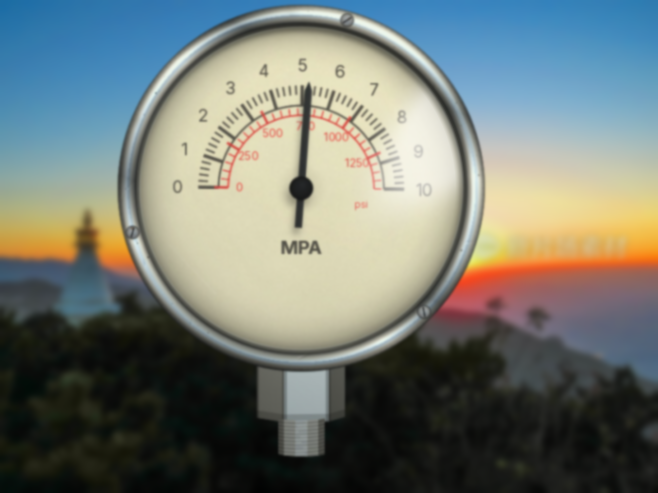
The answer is 5.2 MPa
